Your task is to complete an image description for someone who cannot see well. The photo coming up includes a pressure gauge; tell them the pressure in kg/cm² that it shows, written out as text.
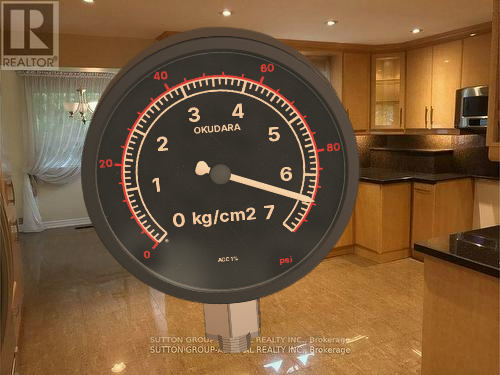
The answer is 6.4 kg/cm²
